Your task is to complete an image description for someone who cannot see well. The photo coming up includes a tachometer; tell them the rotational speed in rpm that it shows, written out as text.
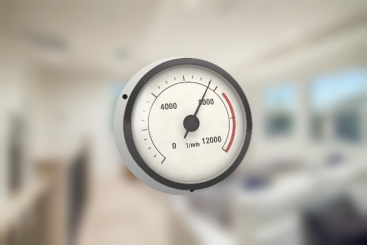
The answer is 7500 rpm
